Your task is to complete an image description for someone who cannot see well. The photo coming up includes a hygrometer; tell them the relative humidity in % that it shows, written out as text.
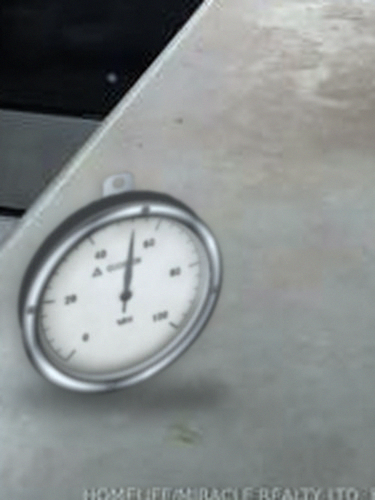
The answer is 52 %
